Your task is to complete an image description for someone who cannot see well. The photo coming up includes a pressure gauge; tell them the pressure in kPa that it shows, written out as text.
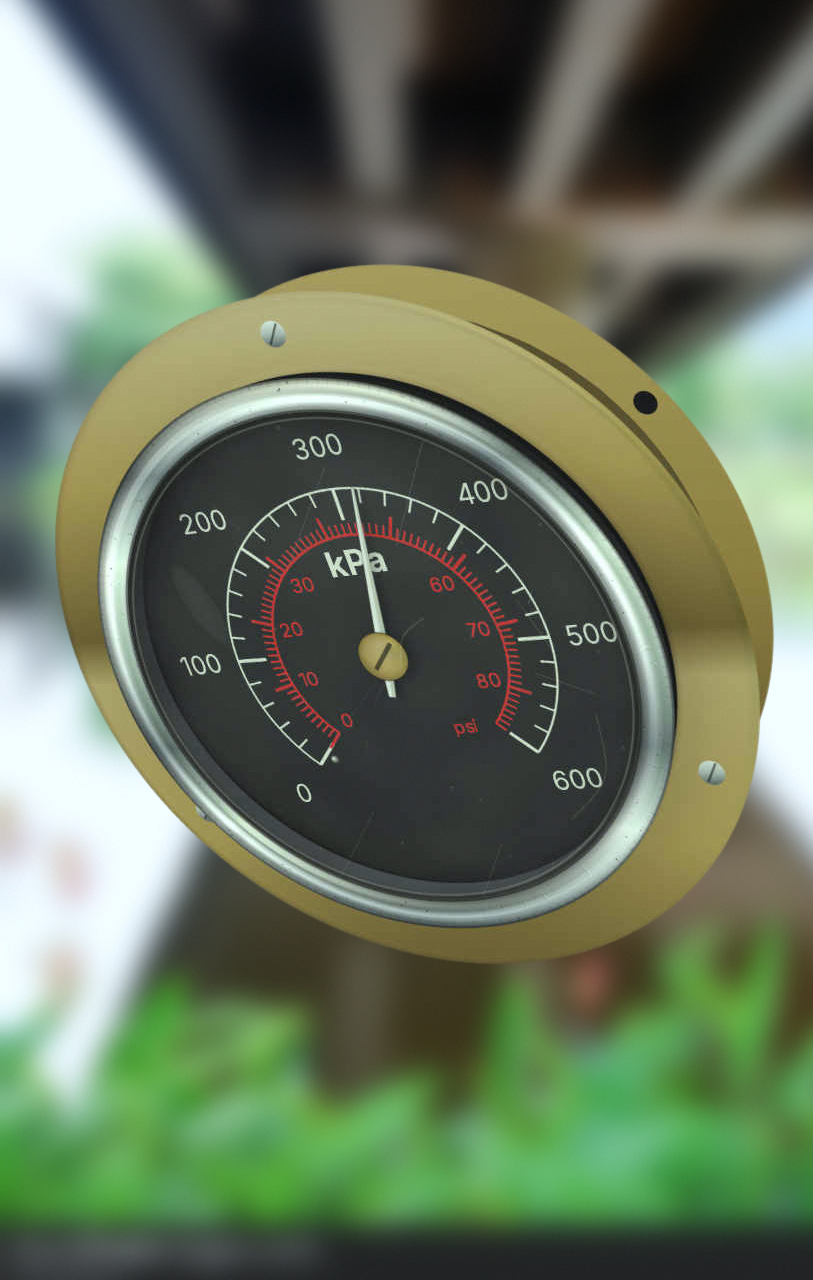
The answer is 320 kPa
